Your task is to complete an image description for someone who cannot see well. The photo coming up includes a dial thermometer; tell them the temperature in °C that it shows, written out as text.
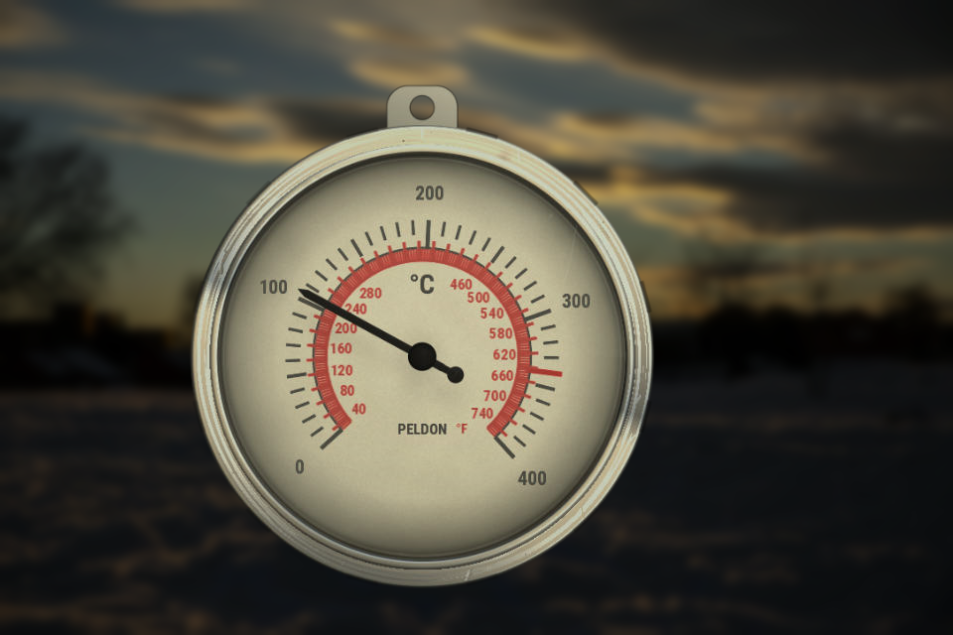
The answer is 105 °C
